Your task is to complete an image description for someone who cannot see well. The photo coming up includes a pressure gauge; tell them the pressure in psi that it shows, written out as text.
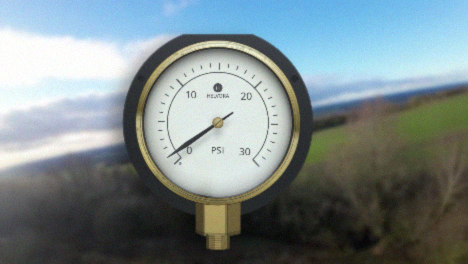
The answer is 1 psi
